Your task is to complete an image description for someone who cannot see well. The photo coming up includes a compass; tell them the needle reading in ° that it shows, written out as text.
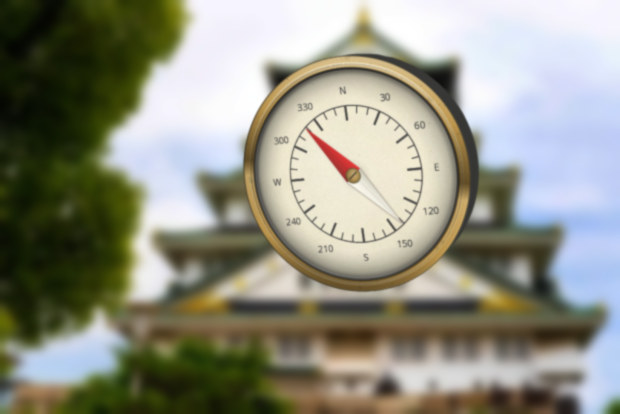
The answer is 320 °
